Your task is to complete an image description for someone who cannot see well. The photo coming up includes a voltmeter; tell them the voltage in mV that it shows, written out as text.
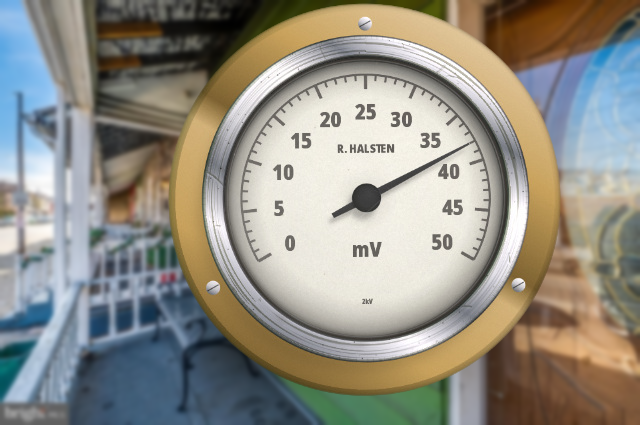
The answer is 38 mV
